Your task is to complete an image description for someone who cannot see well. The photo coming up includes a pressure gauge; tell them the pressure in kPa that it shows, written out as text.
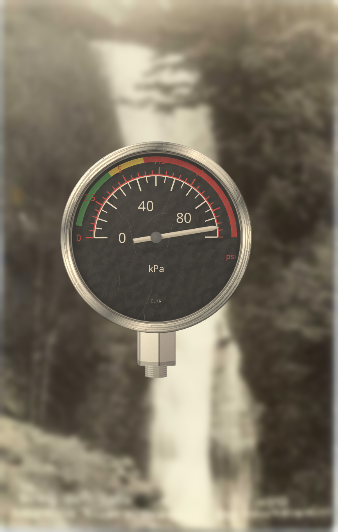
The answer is 95 kPa
